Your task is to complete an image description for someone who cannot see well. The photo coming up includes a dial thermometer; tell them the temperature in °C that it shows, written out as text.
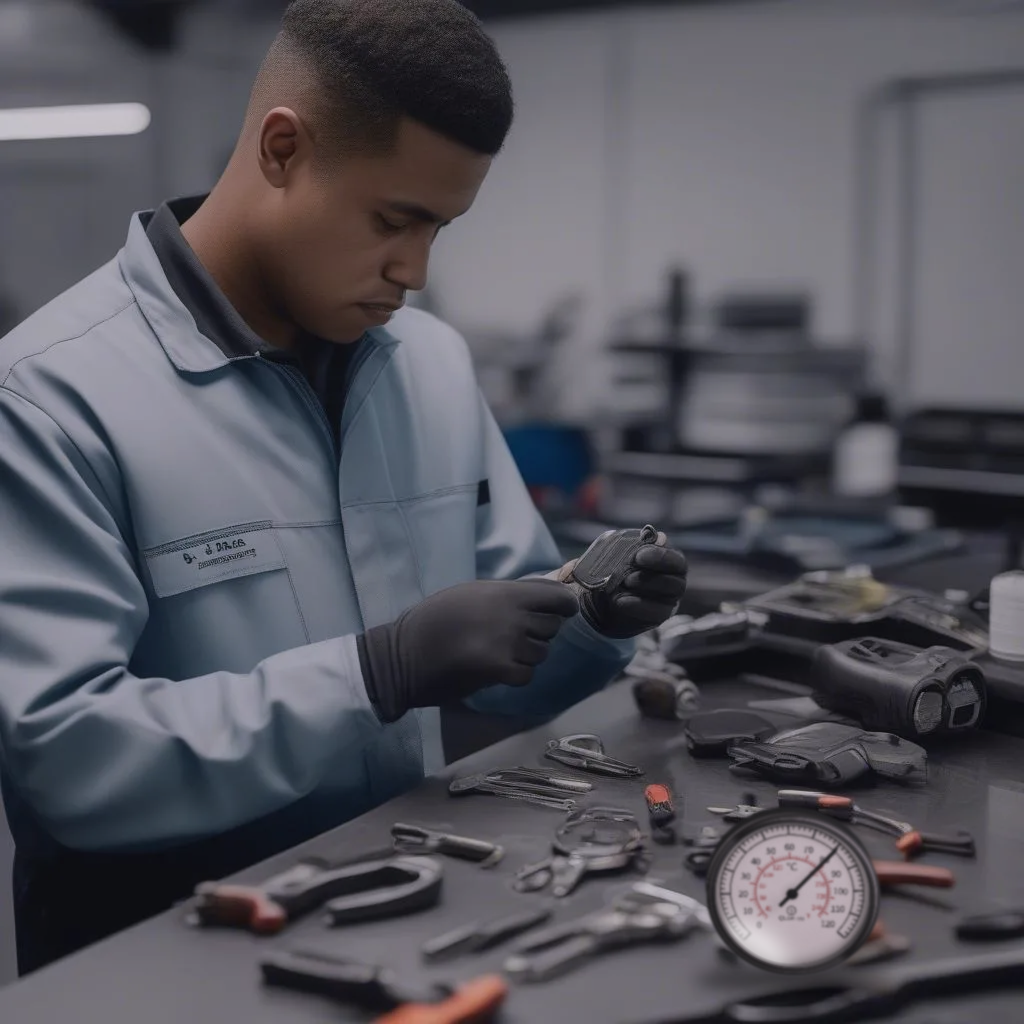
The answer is 80 °C
